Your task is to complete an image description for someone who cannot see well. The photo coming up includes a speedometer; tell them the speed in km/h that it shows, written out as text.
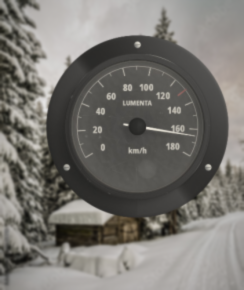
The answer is 165 km/h
